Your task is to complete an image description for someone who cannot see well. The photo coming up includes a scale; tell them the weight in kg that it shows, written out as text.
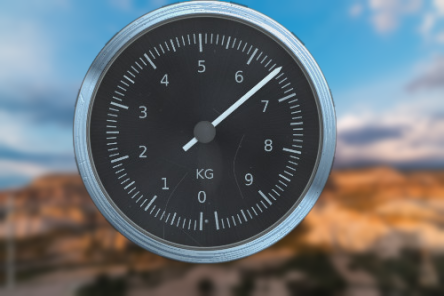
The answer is 6.5 kg
